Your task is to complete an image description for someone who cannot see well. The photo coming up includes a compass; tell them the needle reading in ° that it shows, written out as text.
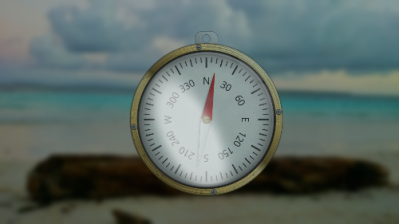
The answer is 10 °
